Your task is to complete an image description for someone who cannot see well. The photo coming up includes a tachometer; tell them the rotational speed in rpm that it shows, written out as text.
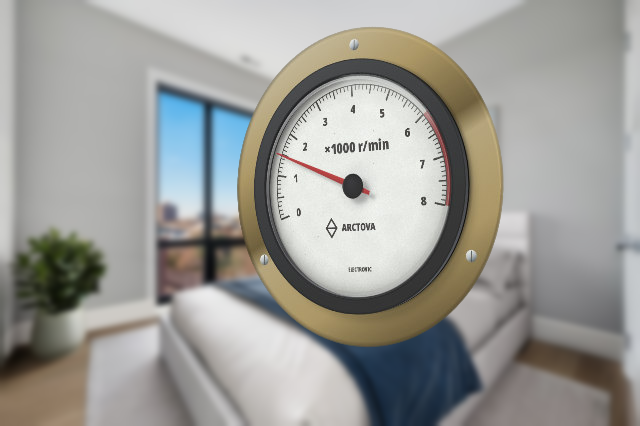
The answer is 1500 rpm
